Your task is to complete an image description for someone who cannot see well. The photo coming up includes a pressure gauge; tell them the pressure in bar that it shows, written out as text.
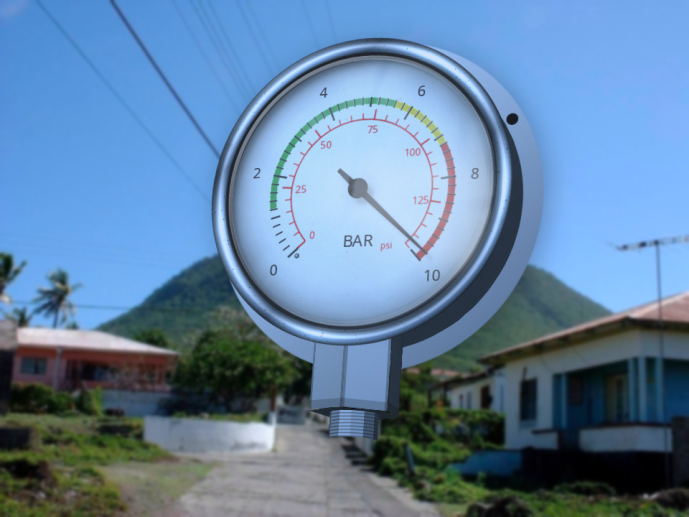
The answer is 9.8 bar
